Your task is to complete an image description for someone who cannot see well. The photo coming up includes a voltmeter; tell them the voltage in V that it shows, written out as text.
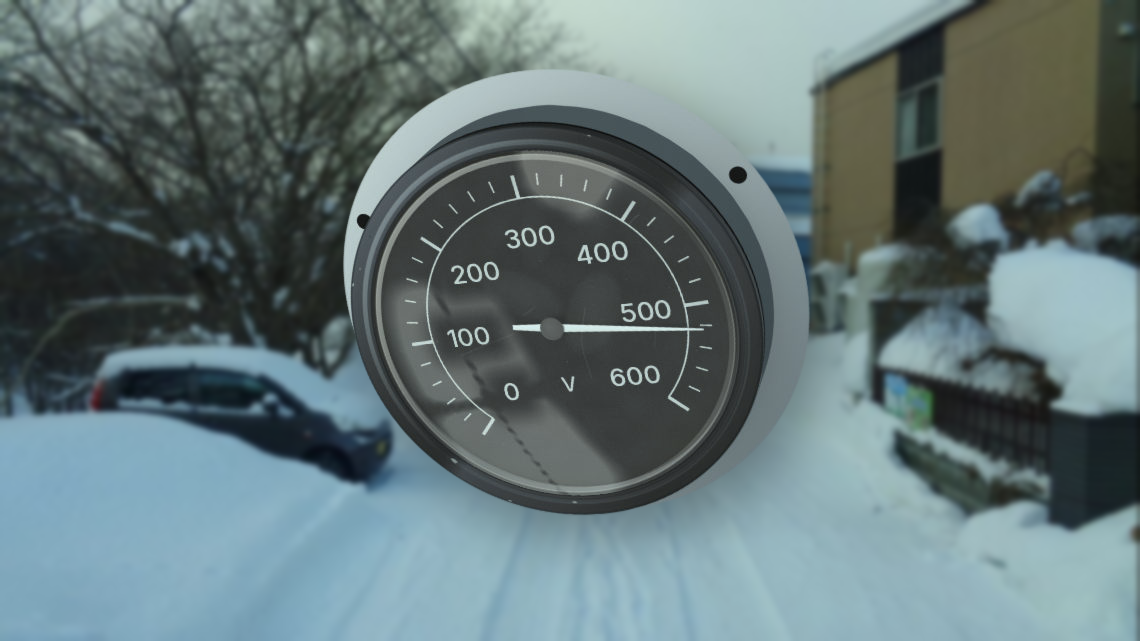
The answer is 520 V
